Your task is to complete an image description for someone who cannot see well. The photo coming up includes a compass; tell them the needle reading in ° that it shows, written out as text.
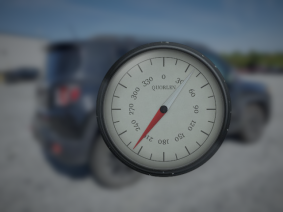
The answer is 217.5 °
